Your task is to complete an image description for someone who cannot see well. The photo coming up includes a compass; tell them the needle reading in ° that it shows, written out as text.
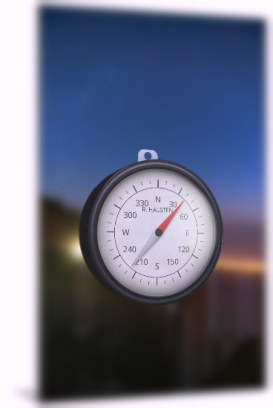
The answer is 40 °
